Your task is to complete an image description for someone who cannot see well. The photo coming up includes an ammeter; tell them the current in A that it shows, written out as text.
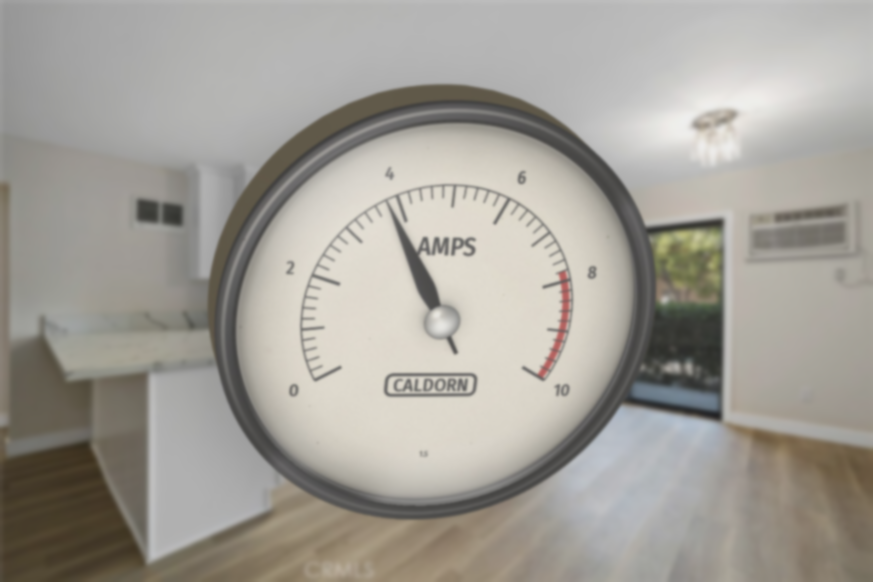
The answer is 3.8 A
